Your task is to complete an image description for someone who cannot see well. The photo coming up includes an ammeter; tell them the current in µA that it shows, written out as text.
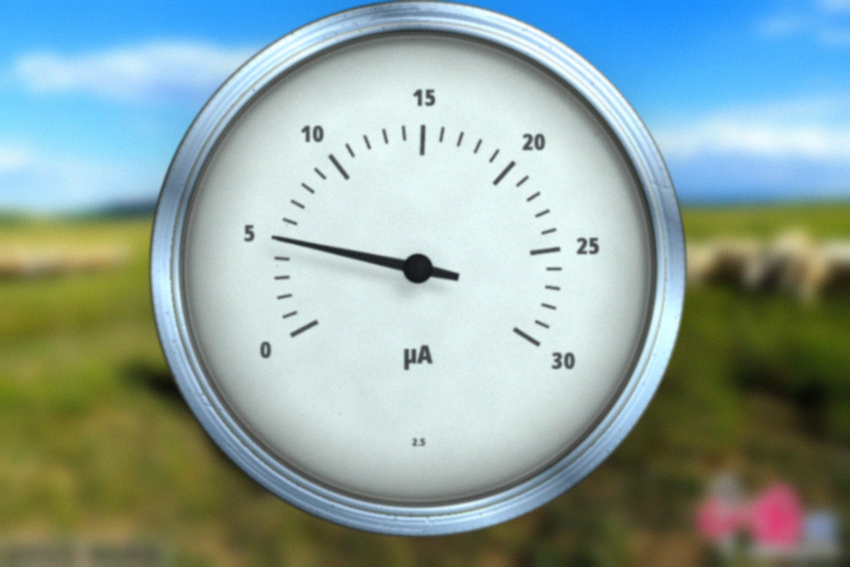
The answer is 5 µA
